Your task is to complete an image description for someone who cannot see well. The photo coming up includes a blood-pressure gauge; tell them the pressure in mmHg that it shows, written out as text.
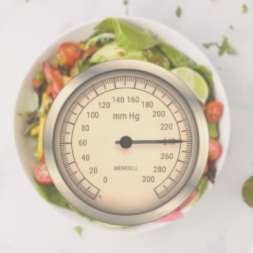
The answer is 240 mmHg
